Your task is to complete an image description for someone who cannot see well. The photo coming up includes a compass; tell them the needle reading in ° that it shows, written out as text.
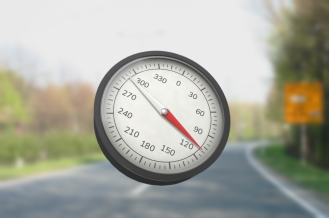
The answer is 110 °
